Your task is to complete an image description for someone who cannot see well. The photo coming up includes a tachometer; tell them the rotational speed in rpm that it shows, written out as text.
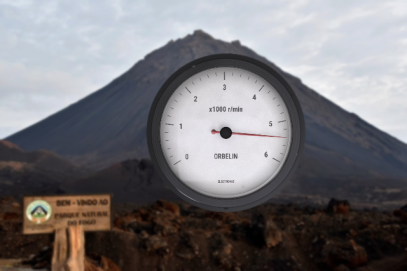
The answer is 5400 rpm
